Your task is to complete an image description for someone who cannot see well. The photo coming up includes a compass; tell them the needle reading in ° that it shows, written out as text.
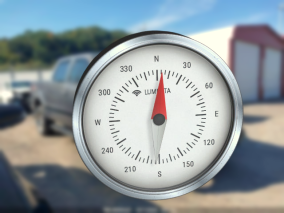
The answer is 5 °
